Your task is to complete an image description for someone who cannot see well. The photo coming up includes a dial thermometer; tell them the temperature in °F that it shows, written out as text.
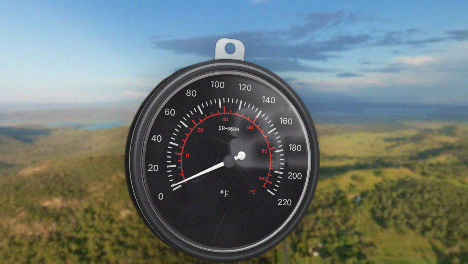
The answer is 4 °F
